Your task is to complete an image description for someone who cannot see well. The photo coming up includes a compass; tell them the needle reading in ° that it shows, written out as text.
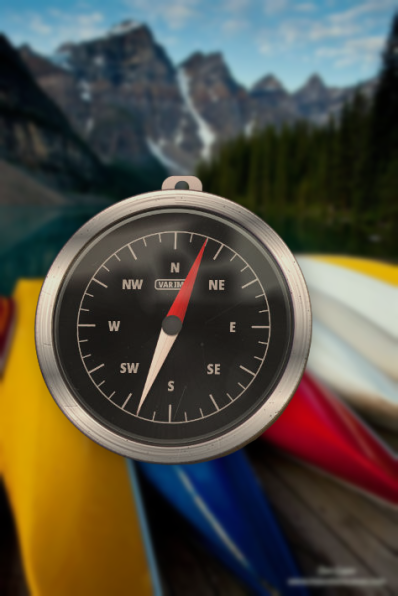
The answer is 20 °
